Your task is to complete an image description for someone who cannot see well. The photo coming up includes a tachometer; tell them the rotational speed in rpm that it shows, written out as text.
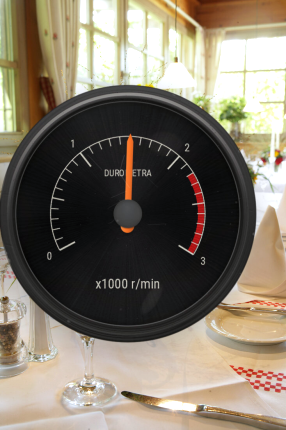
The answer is 1500 rpm
